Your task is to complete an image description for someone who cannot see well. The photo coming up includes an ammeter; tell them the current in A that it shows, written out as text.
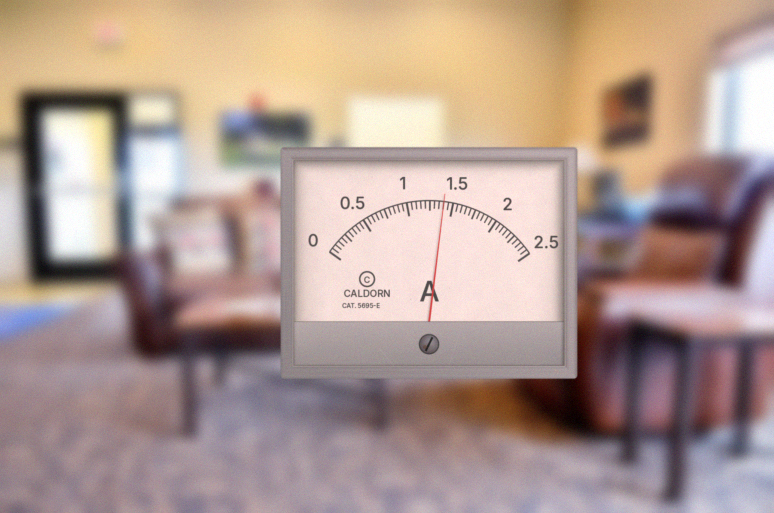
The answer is 1.4 A
